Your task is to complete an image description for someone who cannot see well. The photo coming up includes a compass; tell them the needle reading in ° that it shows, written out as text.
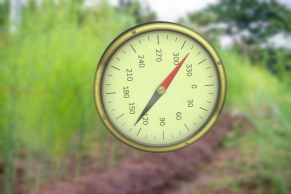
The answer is 310 °
